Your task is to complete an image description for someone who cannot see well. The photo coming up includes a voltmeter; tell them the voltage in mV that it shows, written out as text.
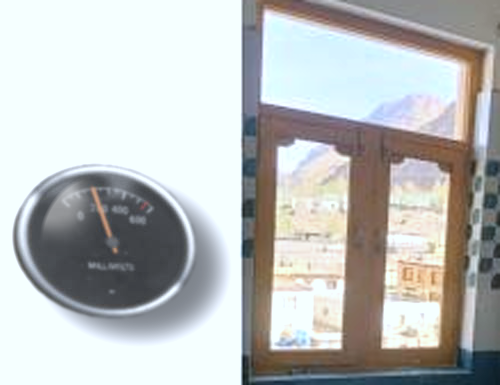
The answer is 200 mV
